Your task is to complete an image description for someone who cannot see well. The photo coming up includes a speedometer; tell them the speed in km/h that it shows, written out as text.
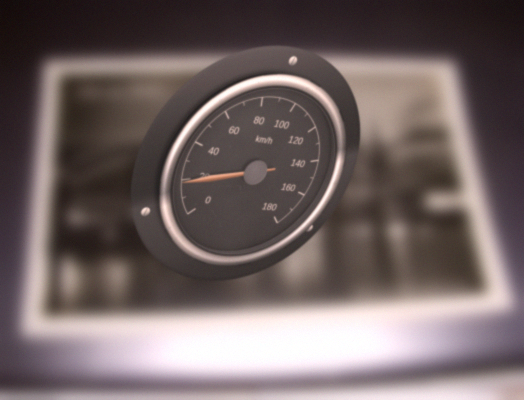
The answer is 20 km/h
